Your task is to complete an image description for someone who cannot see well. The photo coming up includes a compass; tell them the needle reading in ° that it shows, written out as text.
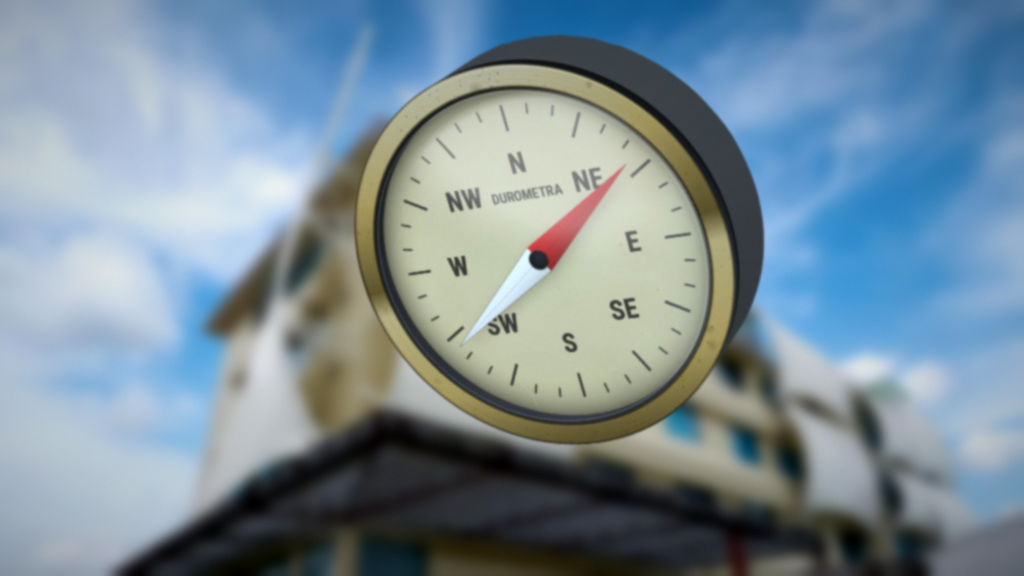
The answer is 55 °
